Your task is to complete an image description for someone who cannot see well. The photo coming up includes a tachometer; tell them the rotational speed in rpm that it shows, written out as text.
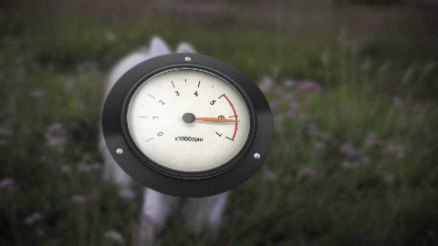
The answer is 6250 rpm
